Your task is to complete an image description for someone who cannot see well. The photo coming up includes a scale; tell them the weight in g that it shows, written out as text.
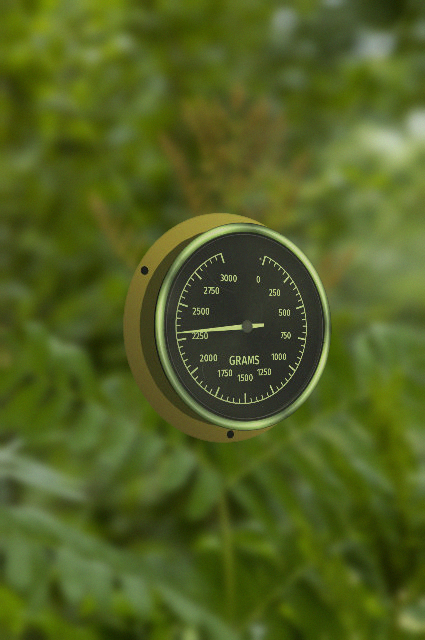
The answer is 2300 g
